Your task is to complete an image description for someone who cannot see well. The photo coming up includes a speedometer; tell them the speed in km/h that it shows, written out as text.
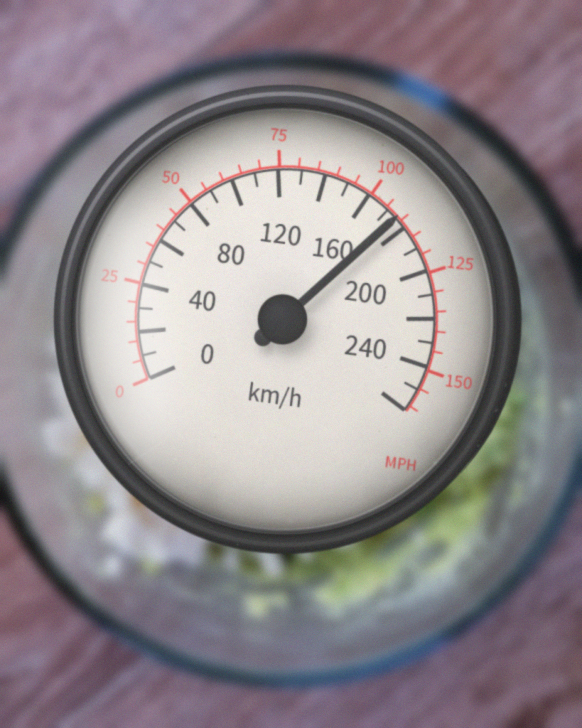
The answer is 175 km/h
